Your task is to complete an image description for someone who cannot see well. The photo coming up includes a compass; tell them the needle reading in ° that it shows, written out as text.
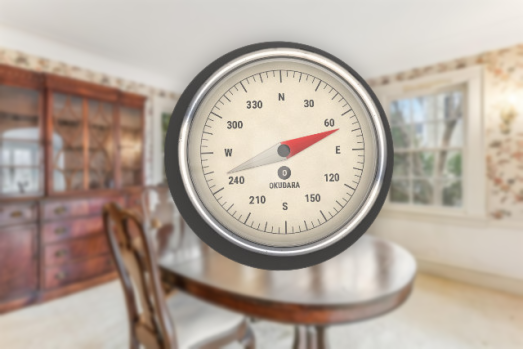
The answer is 70 °
